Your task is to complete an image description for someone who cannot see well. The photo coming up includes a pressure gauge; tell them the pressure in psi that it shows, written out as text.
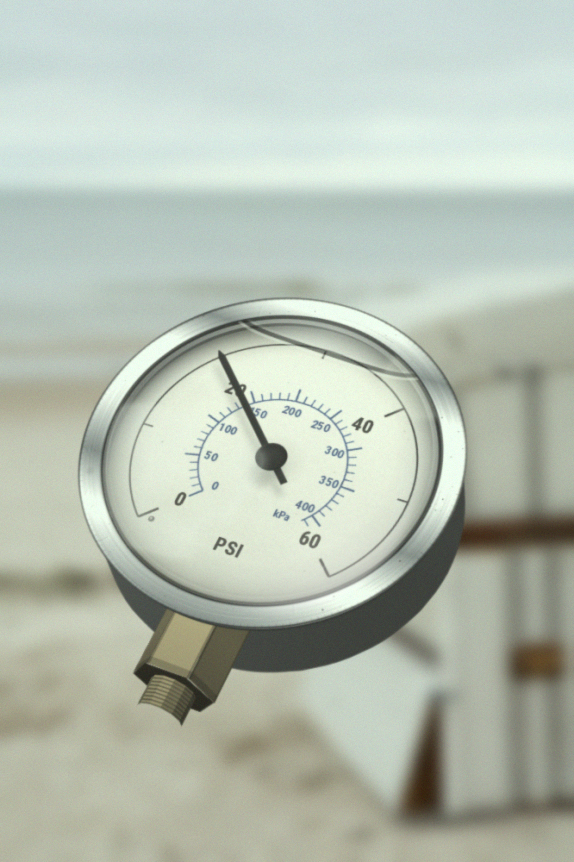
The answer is 20 psi
